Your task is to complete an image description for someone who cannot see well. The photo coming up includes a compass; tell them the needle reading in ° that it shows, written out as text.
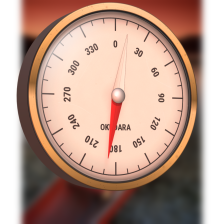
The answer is 190 °
